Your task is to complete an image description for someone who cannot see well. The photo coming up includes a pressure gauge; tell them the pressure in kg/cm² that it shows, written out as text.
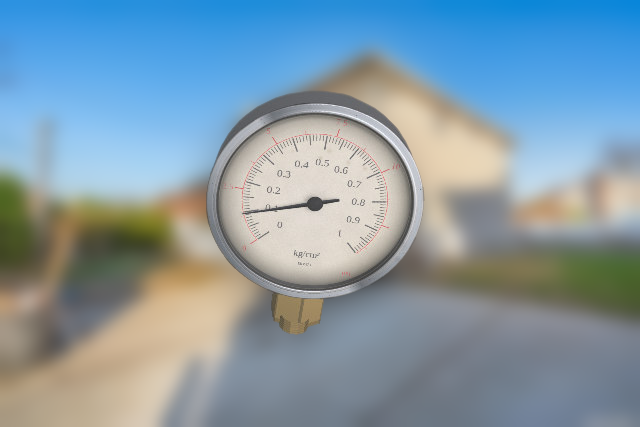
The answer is 0.1 kg/cm²
